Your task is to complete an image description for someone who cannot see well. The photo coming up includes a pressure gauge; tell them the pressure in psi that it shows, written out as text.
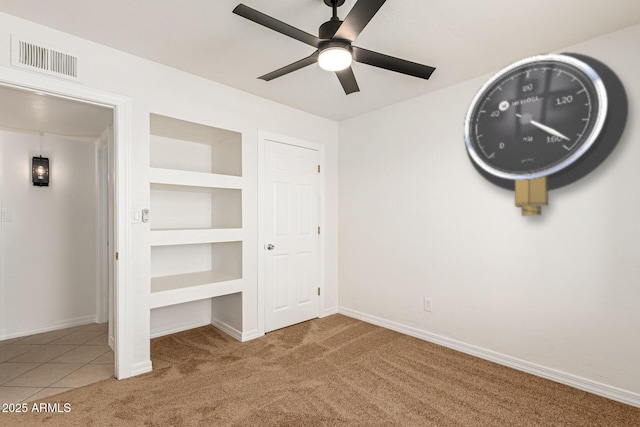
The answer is 155 psi
